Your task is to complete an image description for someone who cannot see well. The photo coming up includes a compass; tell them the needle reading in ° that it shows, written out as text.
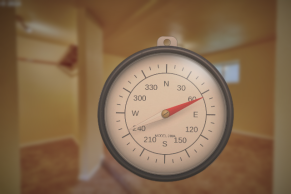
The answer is 65 °
